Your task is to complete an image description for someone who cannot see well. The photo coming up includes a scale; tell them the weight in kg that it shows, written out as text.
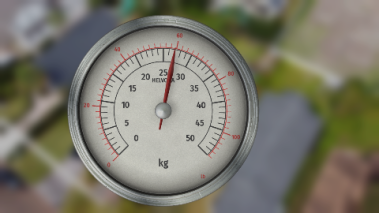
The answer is 27 kg
